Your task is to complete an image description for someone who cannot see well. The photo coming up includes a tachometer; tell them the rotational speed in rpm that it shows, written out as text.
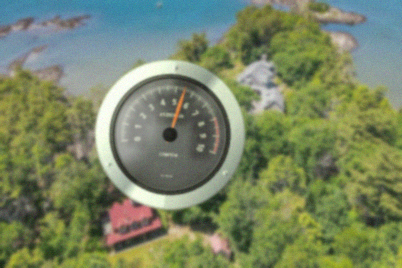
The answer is 5500 rpm
